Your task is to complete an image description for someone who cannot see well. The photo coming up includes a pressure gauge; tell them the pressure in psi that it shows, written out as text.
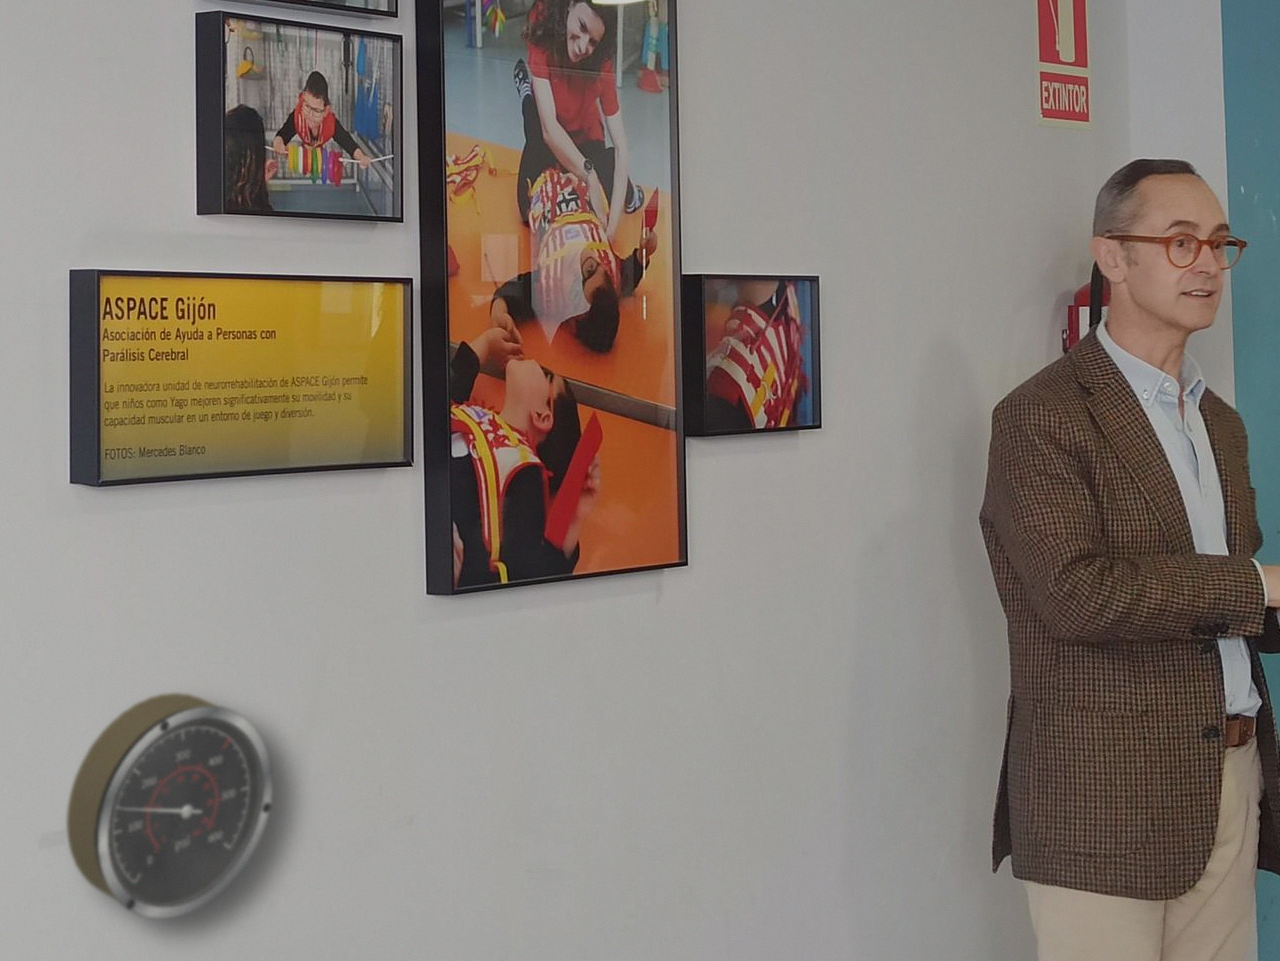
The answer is 140 psi
